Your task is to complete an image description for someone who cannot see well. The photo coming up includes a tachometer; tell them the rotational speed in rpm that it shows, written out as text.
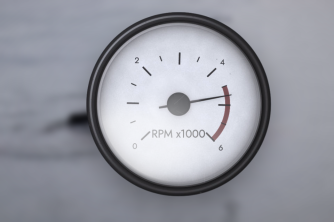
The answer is 4750 rpm
